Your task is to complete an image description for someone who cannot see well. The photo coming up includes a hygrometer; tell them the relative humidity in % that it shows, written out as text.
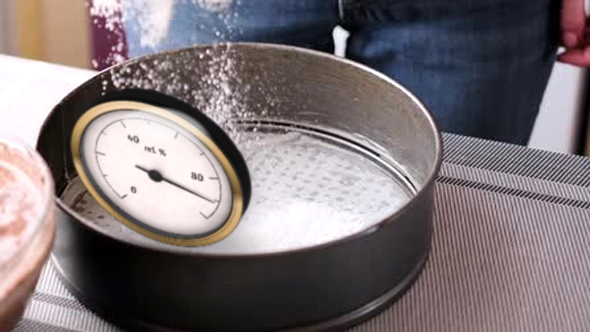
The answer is 90 %
